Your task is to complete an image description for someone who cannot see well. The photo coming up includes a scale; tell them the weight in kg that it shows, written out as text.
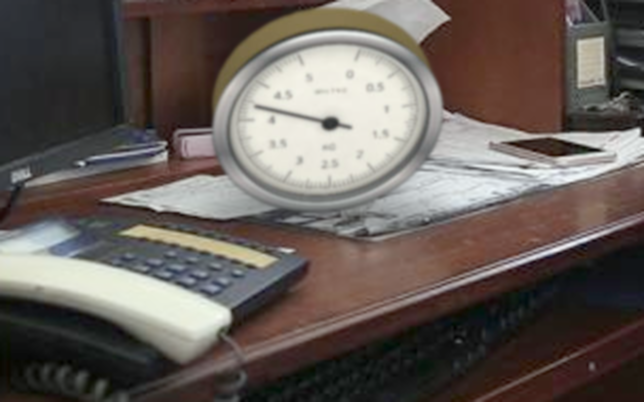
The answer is 4.25 kg
